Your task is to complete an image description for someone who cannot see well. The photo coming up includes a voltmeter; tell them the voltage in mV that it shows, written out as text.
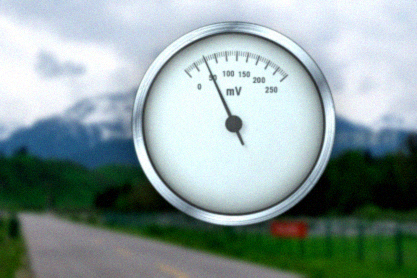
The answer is 50 mV
